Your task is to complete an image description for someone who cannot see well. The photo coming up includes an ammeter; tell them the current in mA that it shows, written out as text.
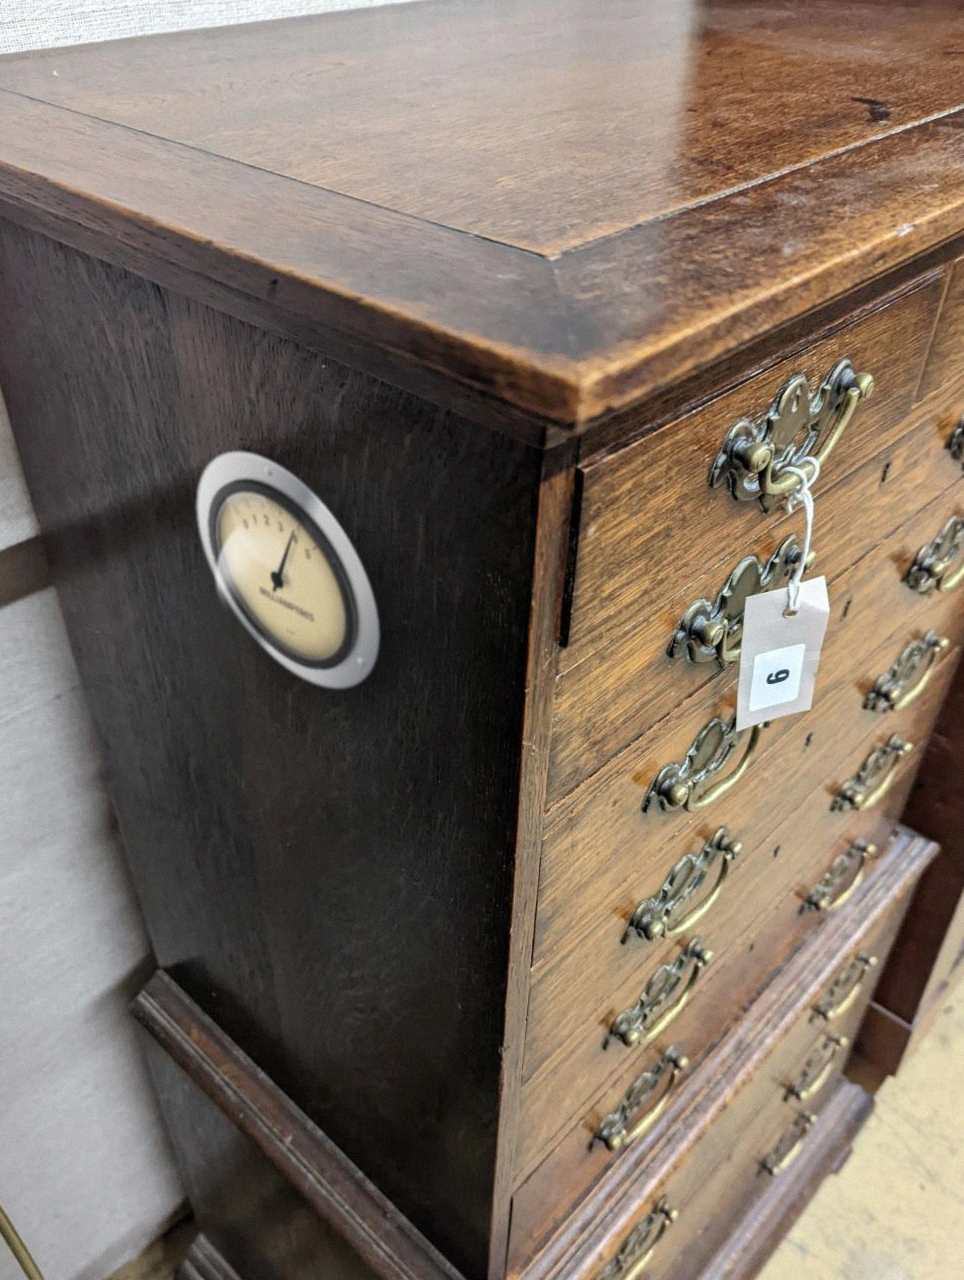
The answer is 4 mA
